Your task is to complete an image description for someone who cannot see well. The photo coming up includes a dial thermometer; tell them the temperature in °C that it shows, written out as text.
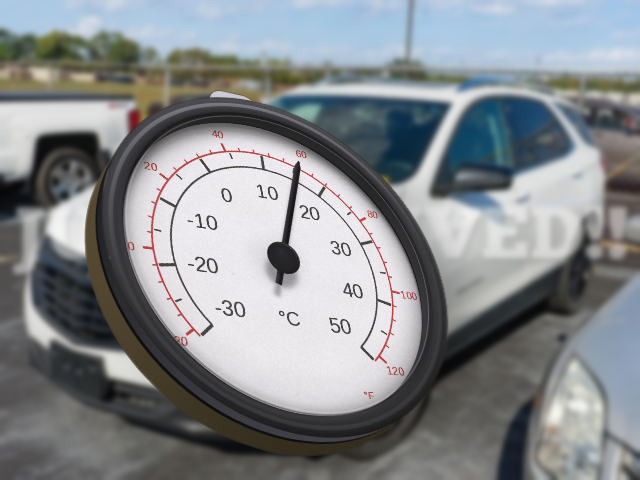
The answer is 15 °C
